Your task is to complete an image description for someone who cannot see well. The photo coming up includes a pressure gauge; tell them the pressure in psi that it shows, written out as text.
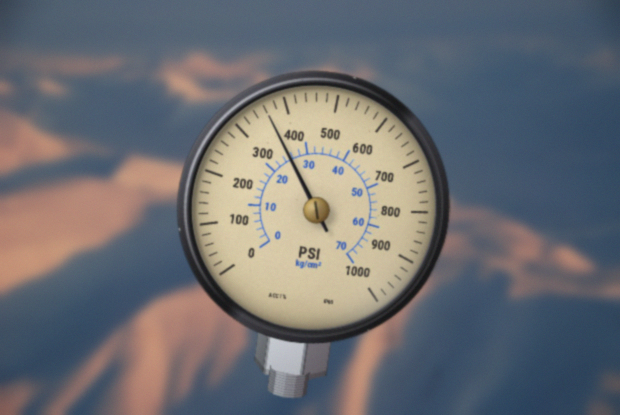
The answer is 360 psi
